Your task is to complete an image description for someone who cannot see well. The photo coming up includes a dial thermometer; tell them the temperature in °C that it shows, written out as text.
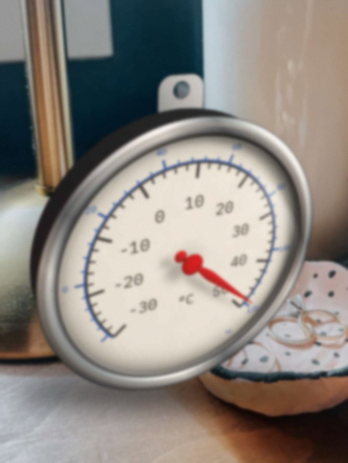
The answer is 48 °C
